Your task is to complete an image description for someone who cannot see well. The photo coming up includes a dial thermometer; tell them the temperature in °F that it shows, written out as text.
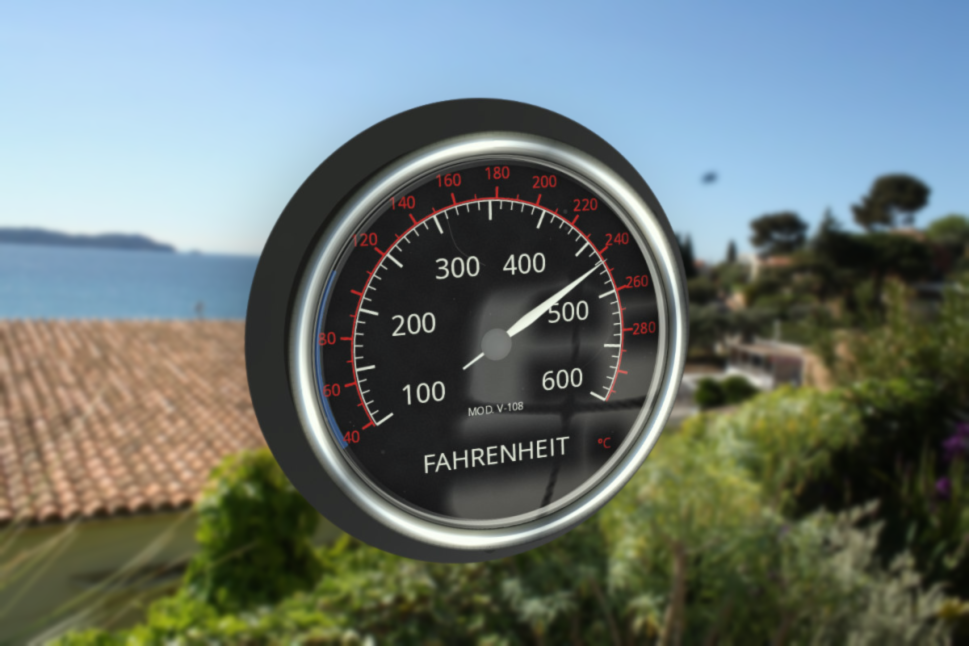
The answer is 470 °F
